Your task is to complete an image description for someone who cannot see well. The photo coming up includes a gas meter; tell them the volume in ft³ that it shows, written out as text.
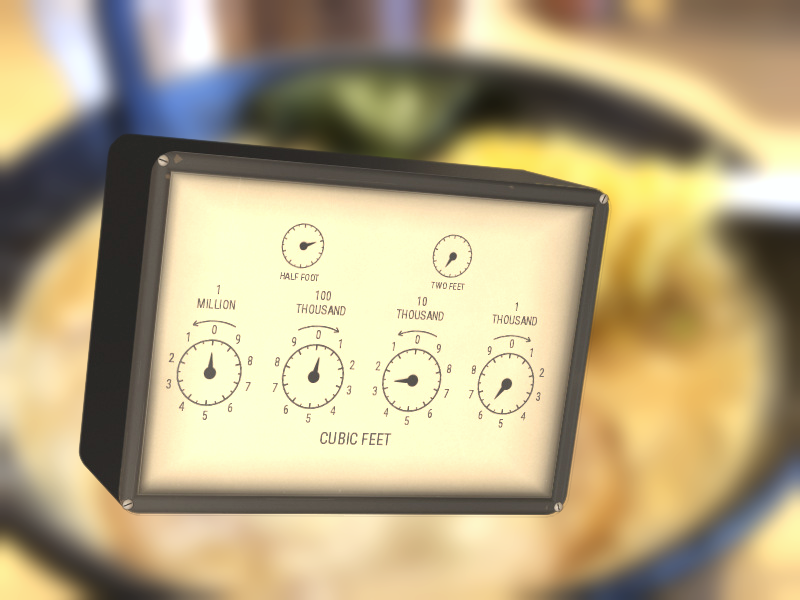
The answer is 2600 ft³
